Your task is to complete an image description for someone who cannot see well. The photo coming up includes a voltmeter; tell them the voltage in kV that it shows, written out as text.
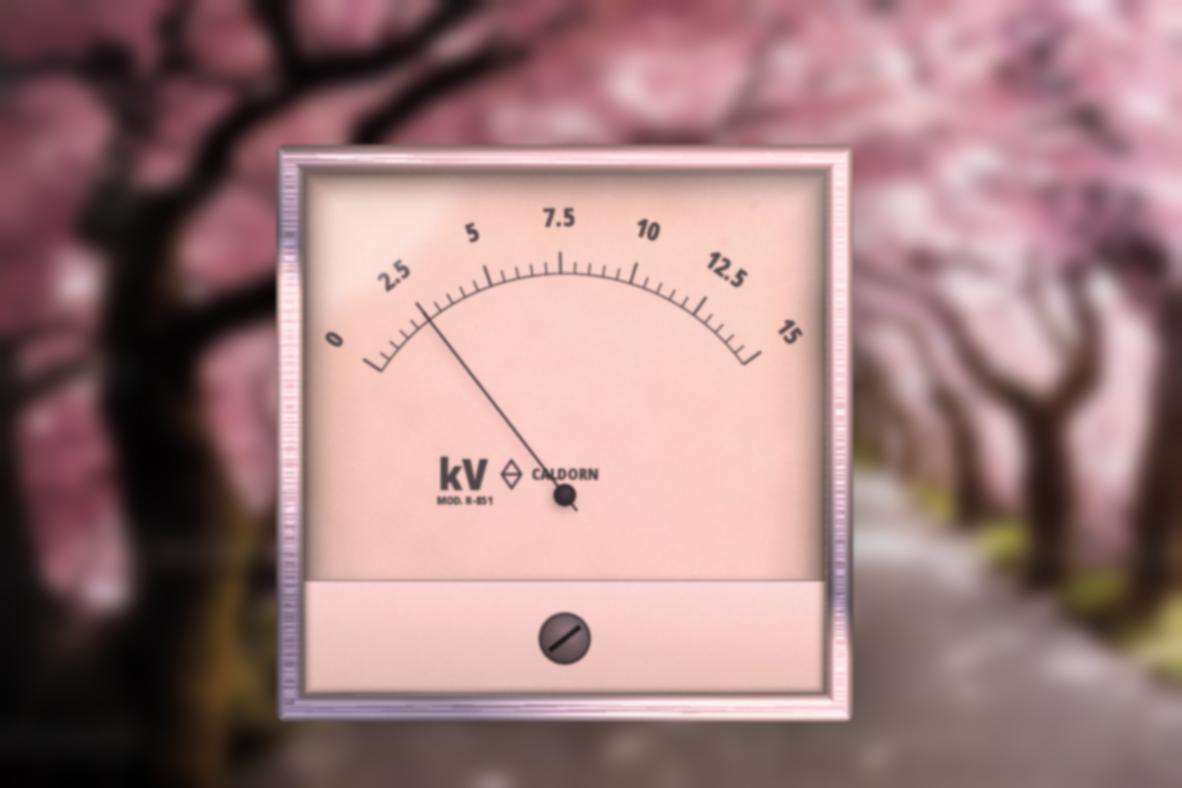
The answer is 2.5 kV
